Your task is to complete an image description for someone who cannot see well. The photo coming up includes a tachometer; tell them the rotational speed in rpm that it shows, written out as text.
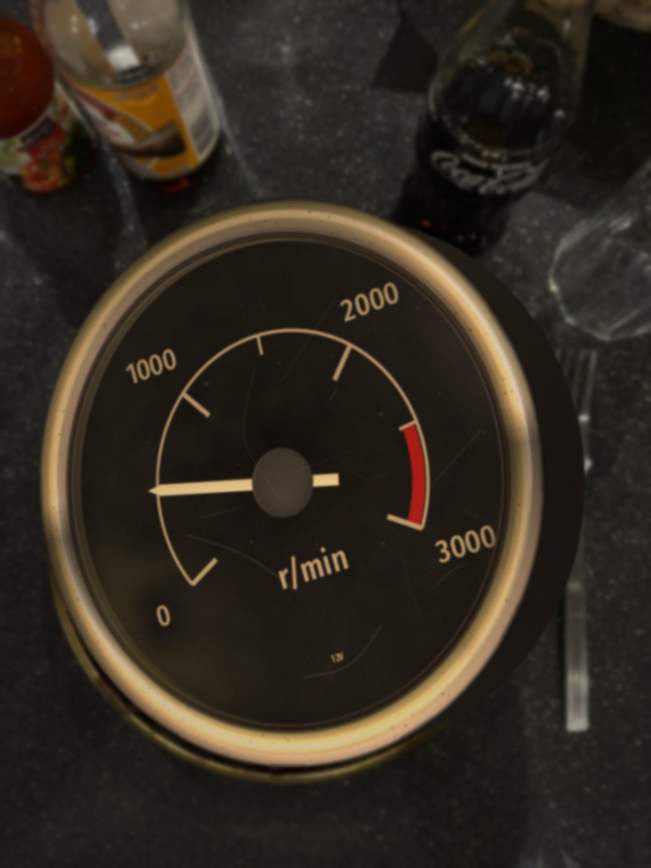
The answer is 500 rpm
